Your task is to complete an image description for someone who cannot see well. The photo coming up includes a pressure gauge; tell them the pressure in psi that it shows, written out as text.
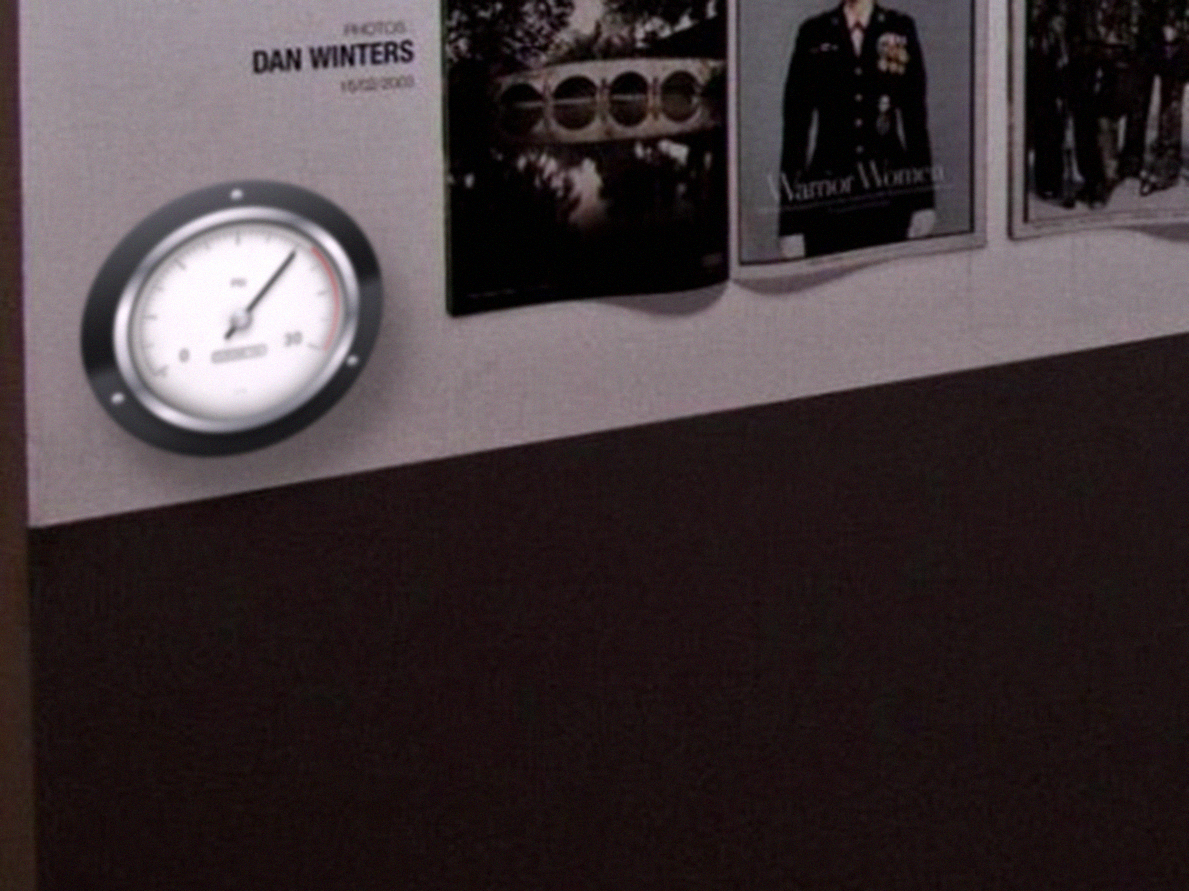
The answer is 20 psi
